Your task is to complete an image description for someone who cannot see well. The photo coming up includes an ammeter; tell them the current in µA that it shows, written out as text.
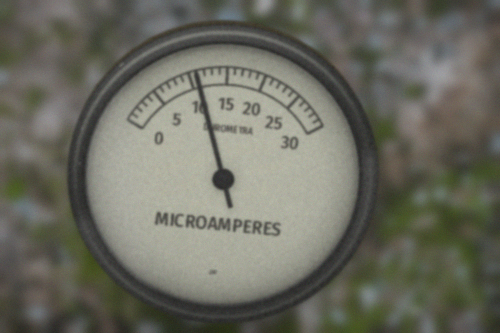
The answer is 11 µA
